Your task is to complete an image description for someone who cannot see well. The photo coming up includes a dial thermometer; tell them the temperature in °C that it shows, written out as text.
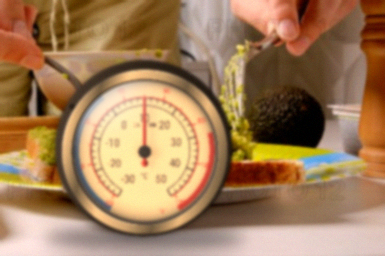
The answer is 10 °C
